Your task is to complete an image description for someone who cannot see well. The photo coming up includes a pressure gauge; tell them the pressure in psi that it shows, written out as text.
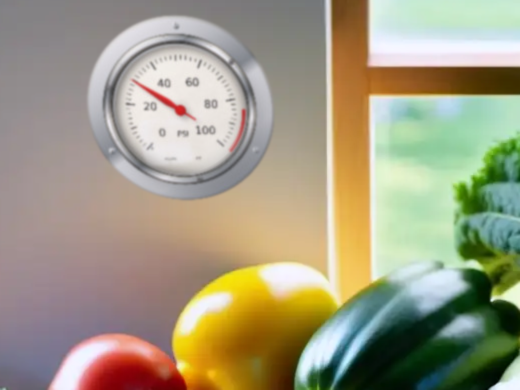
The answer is 30 psi
